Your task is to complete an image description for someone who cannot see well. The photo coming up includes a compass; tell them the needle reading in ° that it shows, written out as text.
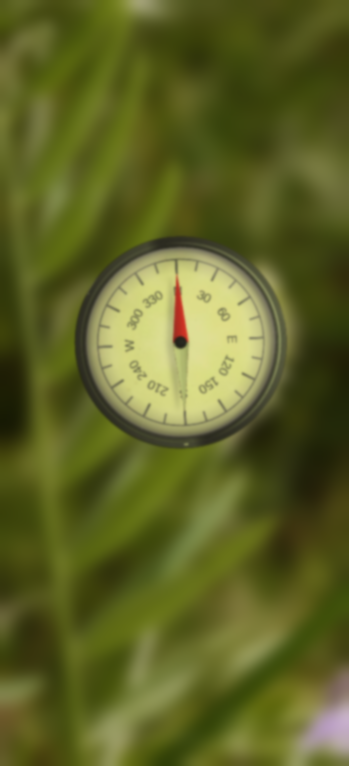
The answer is 0 °
